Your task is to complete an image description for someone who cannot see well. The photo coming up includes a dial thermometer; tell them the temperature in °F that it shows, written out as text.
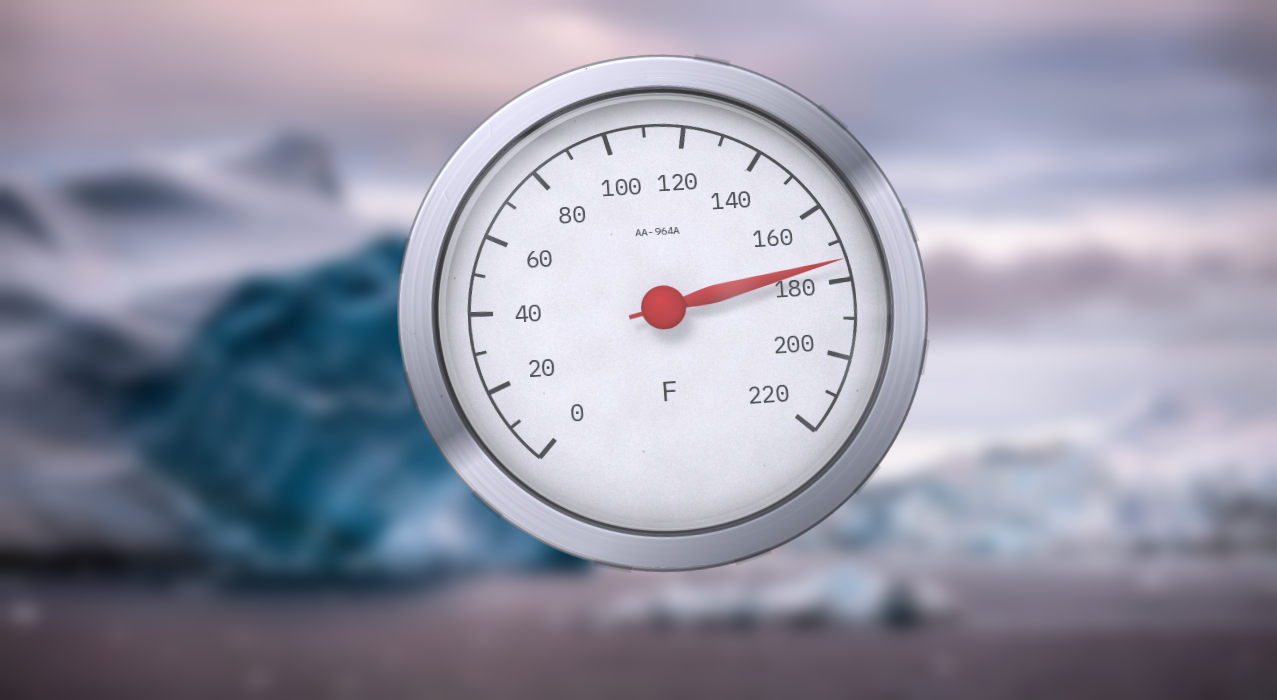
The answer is 175 °F
